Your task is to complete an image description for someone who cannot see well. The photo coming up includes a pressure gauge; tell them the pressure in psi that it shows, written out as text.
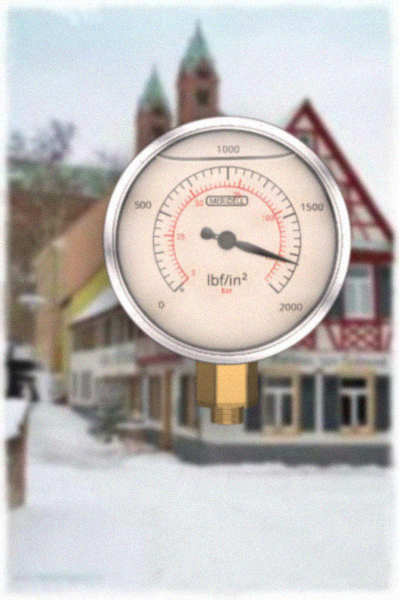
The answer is 1800 psi
